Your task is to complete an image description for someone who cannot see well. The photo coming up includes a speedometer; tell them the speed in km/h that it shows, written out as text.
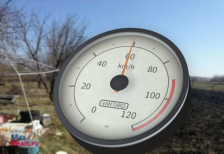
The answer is 60 km/h
